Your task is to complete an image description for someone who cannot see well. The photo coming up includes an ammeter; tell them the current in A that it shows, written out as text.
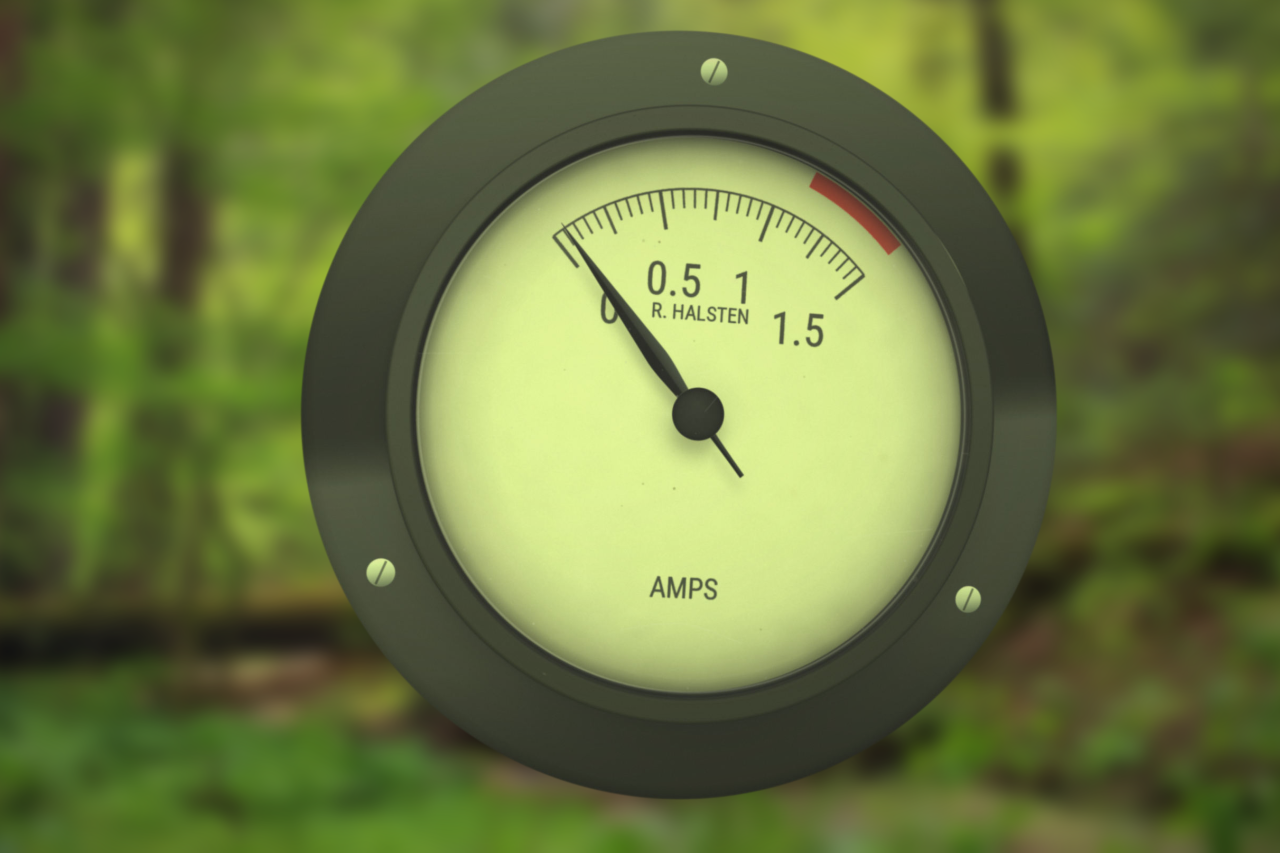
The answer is 0.05 A
